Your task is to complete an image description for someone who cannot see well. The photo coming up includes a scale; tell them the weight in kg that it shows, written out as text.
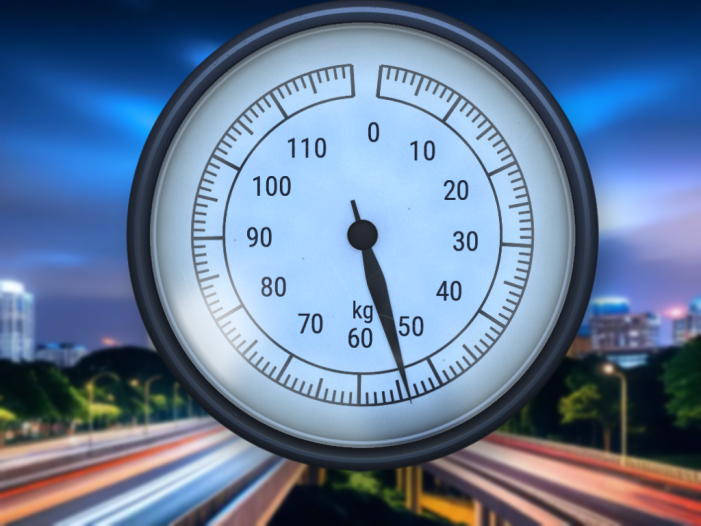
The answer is 54 kg
